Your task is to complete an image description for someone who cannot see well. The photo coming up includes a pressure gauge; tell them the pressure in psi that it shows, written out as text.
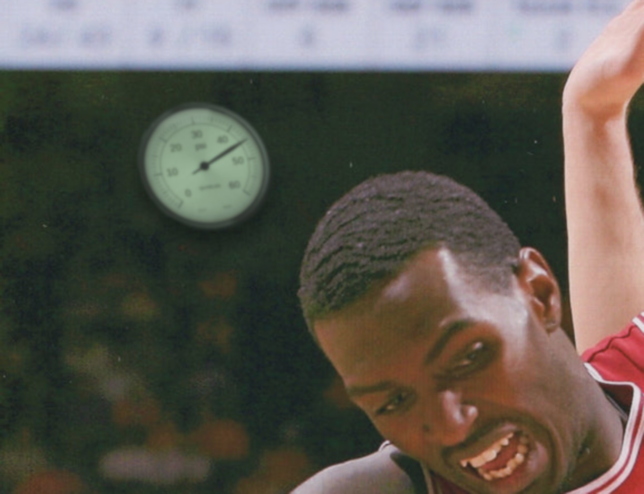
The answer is 45 psi
